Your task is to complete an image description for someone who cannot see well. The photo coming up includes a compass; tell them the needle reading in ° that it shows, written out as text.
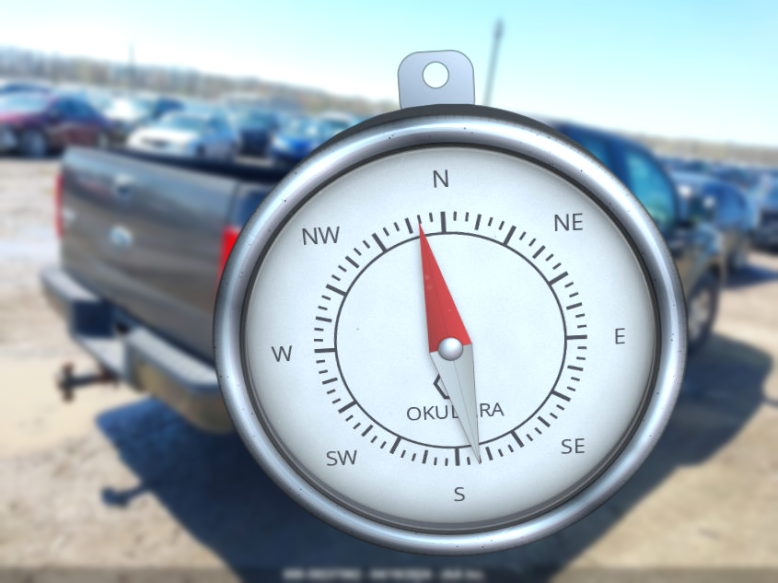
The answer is 350 °
